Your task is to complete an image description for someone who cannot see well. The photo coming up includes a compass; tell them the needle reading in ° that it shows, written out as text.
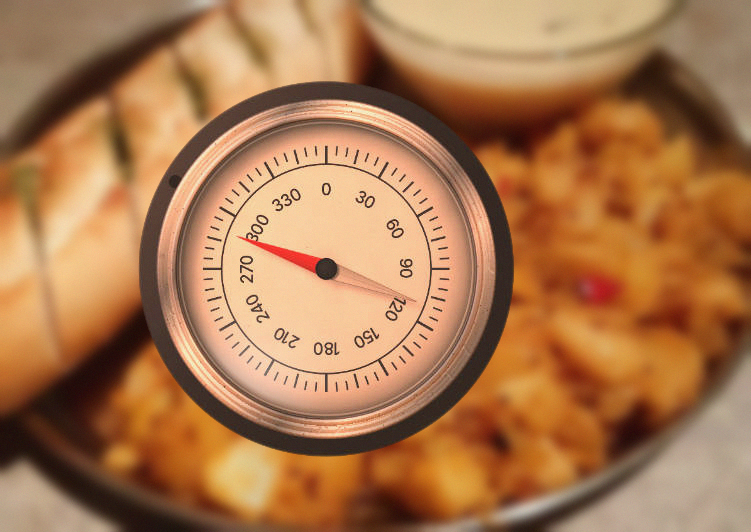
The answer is 290 °
